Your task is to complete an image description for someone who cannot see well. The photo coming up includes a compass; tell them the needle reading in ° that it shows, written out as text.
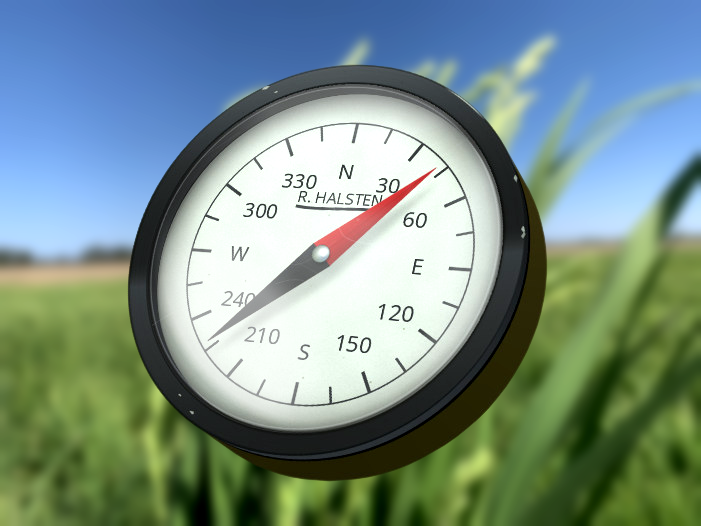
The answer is 45 °
